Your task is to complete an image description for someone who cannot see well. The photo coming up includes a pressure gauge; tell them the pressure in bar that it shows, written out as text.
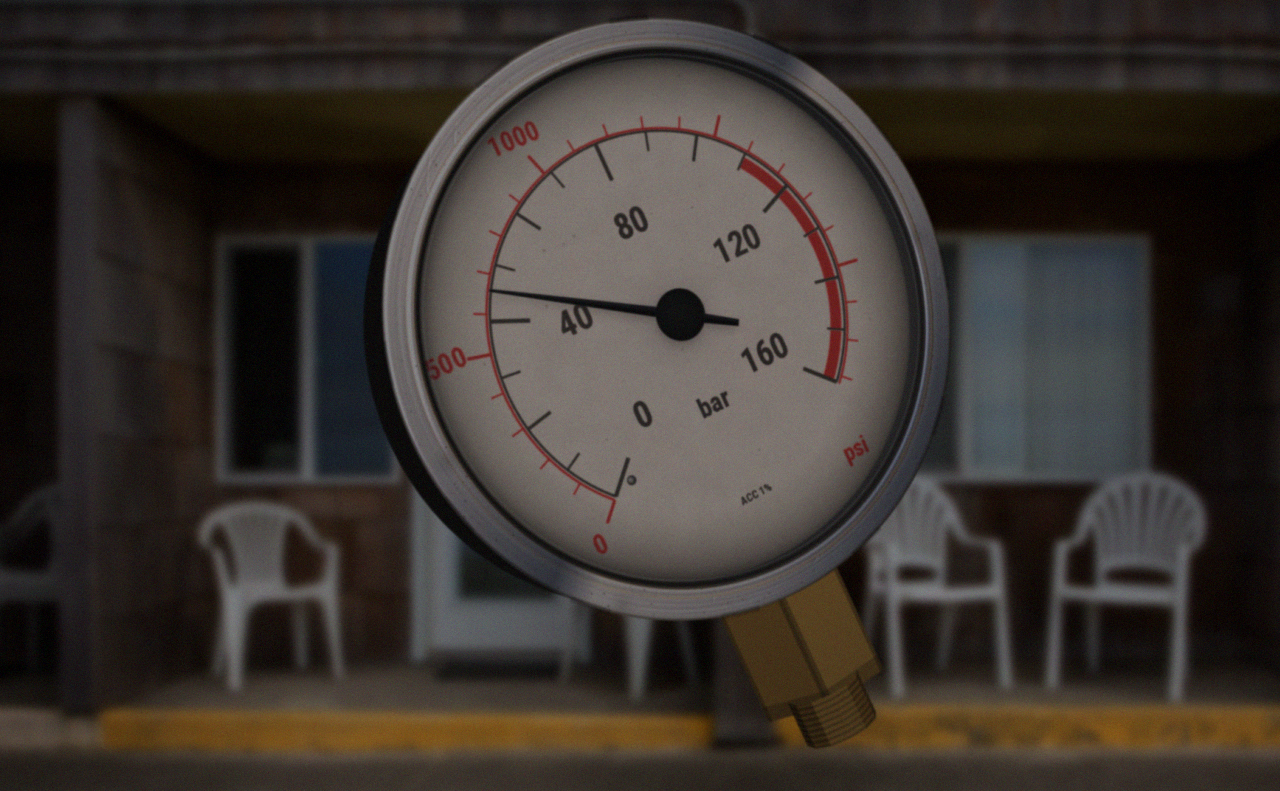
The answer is 45 bar
